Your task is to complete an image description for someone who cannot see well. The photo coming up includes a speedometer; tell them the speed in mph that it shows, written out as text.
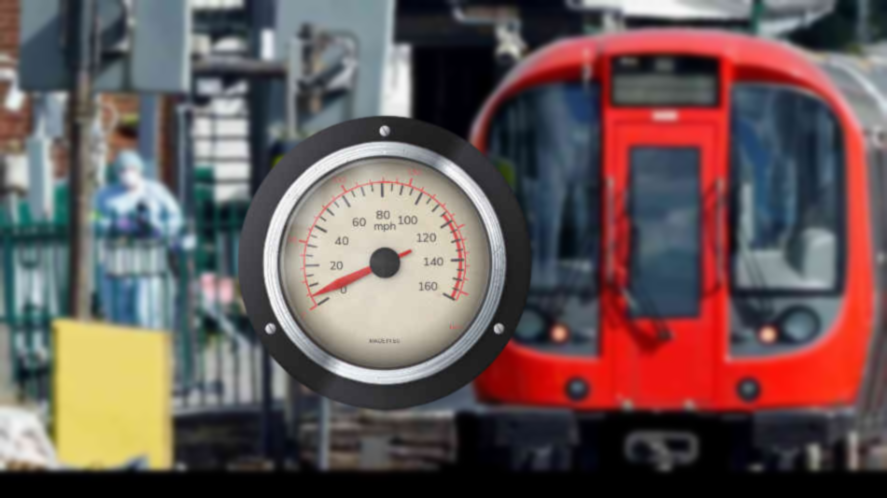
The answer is 5 mph
